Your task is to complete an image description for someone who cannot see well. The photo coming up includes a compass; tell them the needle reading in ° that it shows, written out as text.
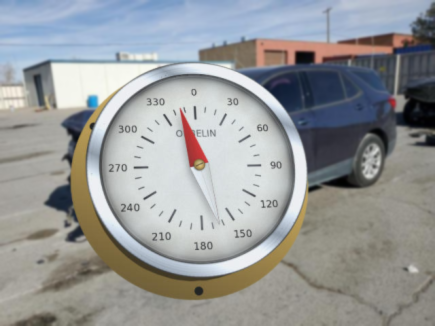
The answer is 345 °
